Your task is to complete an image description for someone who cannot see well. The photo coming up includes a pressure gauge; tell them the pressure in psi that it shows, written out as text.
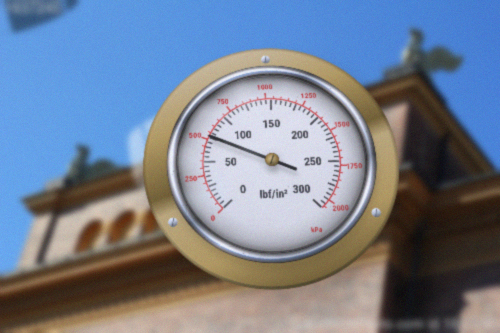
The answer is 75 psi
